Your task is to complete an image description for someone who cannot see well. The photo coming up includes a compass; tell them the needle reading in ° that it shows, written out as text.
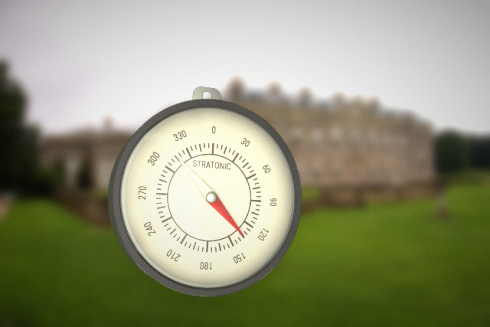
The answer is 135 °
